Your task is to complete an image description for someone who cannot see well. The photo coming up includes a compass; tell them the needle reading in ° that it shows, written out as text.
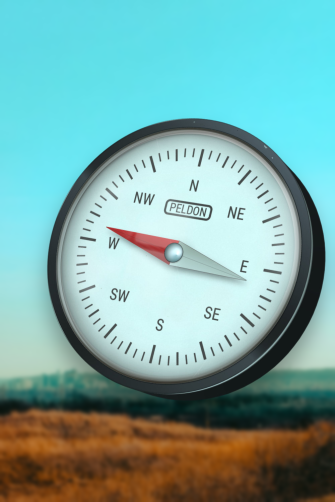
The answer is 280 °
